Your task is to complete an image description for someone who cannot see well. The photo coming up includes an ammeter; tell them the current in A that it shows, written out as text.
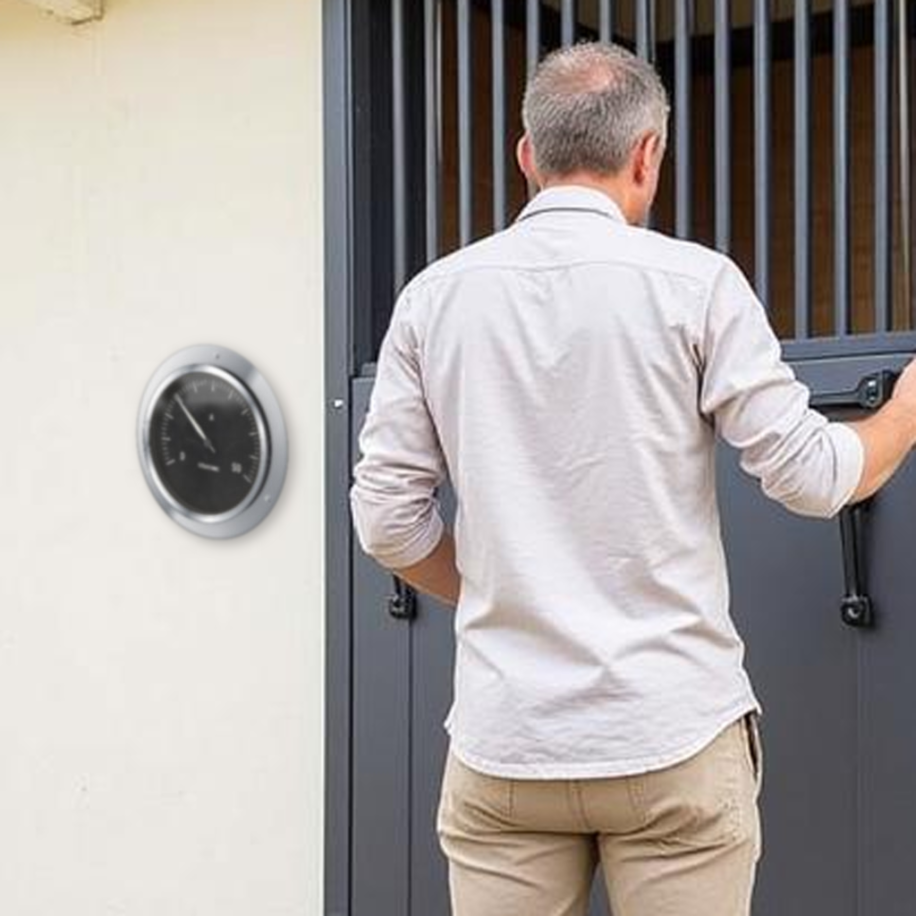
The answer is 15 A
